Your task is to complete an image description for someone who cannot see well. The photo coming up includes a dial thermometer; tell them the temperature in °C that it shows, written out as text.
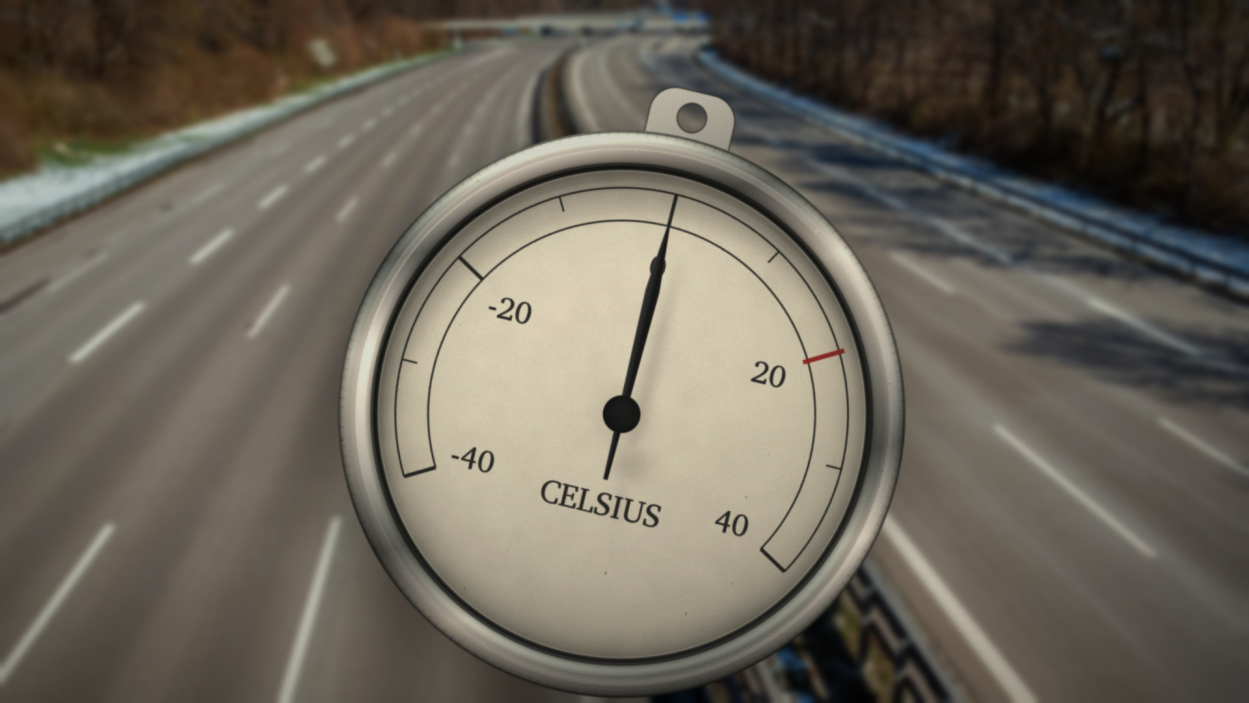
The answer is 0 °C
